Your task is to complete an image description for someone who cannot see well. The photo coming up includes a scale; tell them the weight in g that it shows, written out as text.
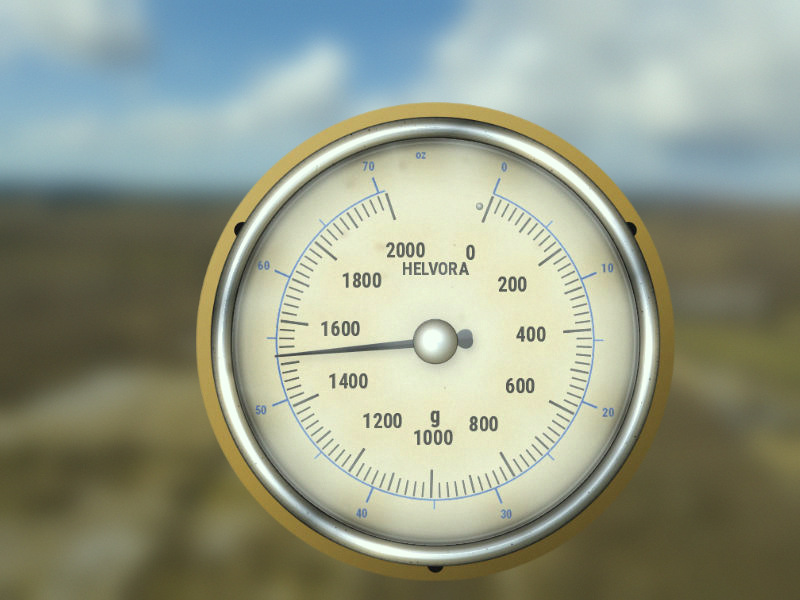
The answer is 1520 g
